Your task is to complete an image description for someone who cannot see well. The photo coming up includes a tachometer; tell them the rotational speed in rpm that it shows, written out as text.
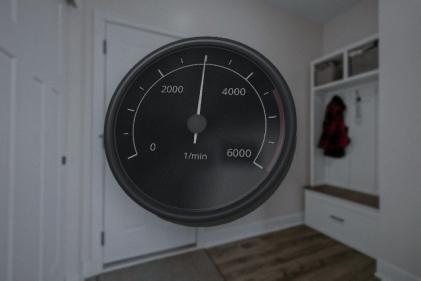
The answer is 3000 rpm
